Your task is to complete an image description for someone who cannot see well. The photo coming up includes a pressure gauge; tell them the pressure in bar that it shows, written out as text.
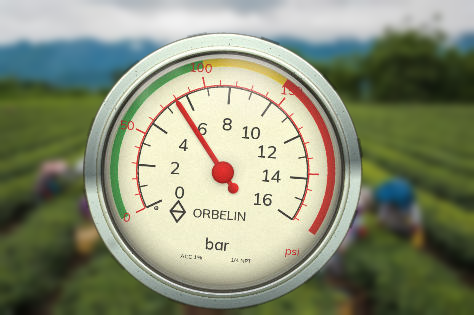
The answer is 5.5 bar
